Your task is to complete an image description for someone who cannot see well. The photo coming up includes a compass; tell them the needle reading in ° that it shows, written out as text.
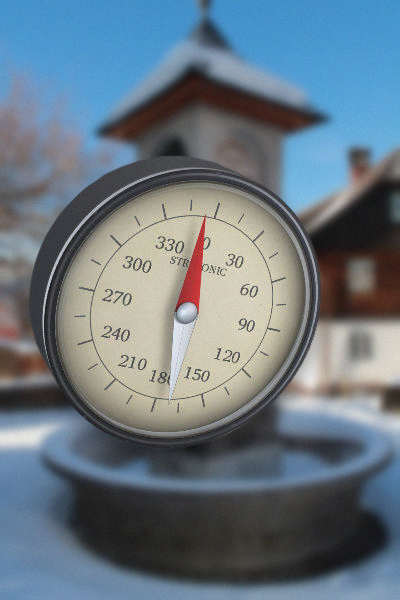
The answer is 352.5 °
